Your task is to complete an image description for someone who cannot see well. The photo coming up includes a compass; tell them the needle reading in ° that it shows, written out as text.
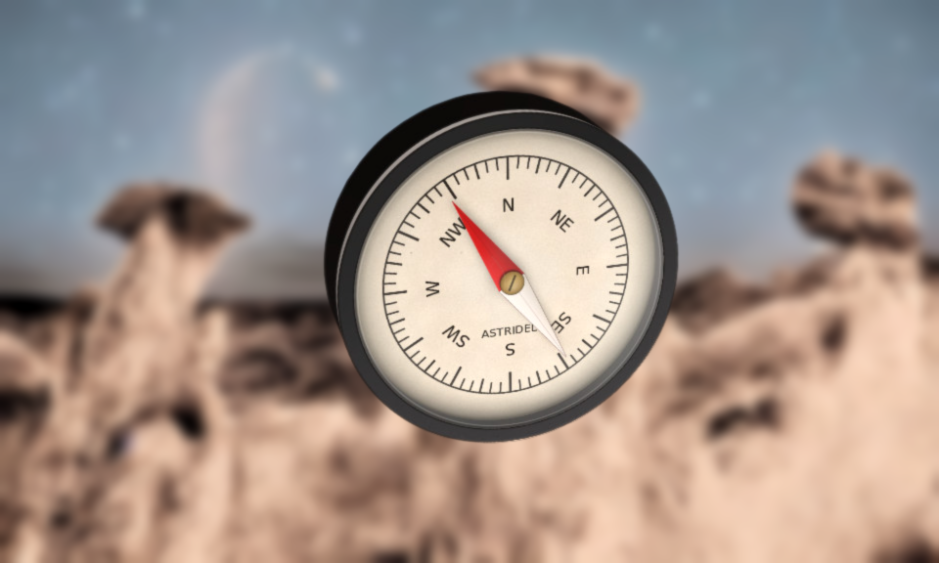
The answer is 327.5 °
